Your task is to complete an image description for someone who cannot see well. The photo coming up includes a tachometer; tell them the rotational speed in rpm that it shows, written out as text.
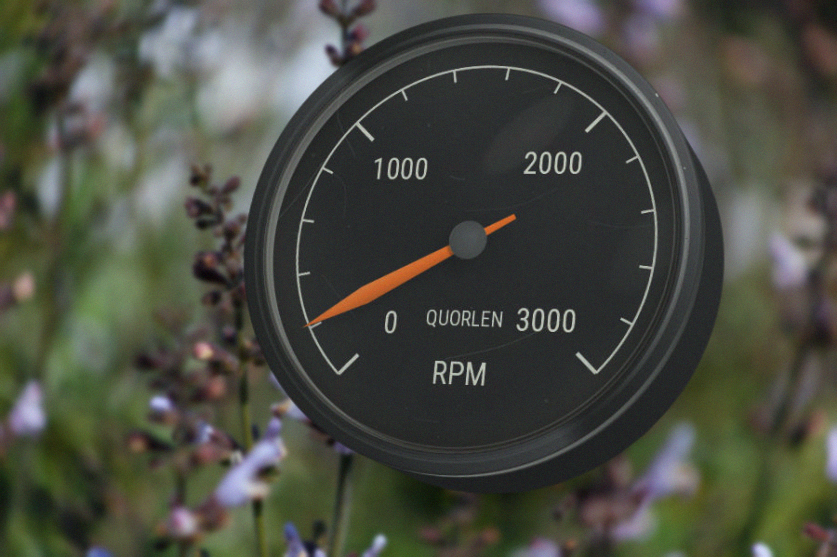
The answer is 200 rpm
